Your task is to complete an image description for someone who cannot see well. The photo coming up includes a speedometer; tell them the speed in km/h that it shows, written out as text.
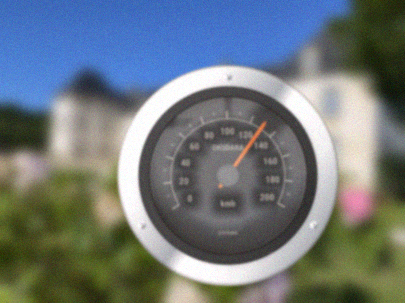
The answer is 130 km/h
